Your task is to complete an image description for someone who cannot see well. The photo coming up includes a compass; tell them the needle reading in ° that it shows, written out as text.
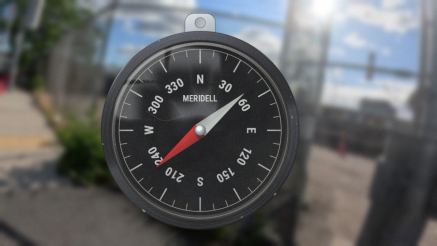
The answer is 230 °
